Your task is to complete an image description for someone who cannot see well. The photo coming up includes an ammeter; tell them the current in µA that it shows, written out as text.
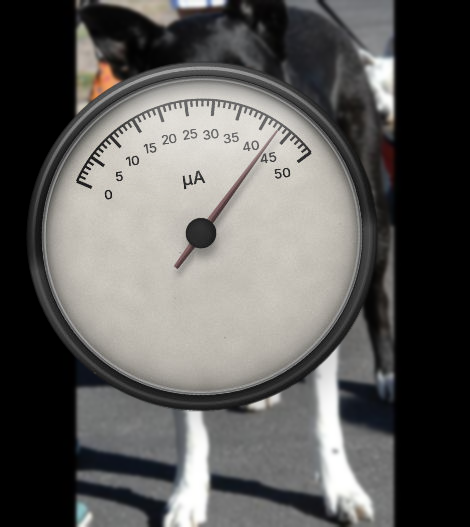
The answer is 43 µA
